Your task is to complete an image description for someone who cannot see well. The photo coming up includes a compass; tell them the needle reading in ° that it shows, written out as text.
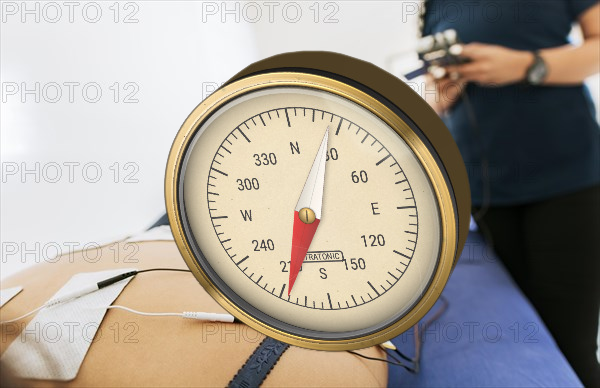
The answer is 205 °
